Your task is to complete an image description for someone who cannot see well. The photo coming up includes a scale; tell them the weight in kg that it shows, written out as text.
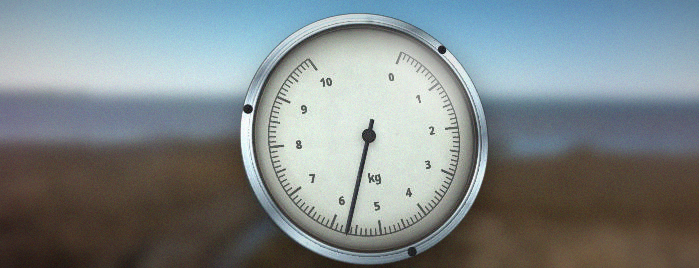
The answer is 5.7 kg
